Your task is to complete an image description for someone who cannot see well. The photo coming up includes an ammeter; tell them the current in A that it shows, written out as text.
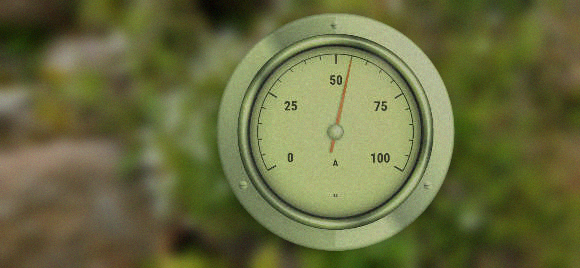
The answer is 55 A
